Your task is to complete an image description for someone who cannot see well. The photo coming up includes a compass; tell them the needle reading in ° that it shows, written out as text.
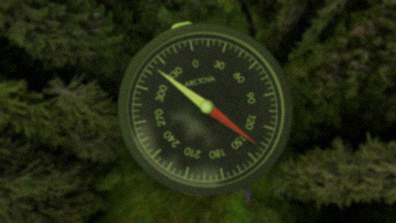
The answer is 140 °
